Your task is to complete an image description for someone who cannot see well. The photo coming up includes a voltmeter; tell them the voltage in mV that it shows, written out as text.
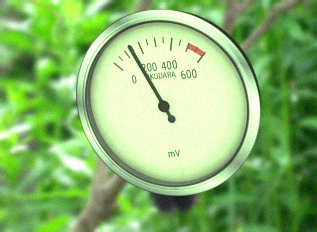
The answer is 150 mV
